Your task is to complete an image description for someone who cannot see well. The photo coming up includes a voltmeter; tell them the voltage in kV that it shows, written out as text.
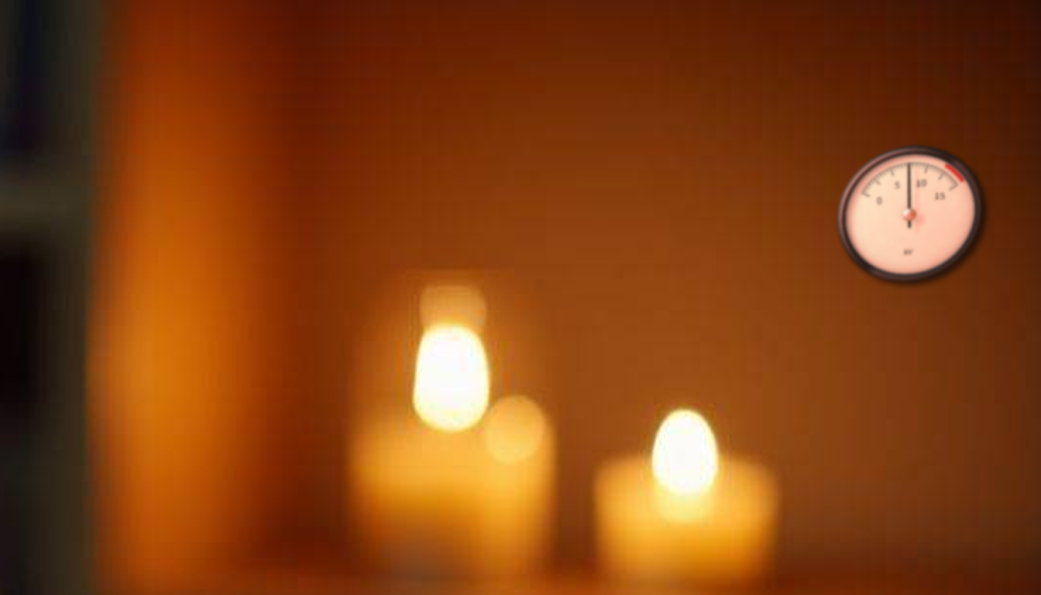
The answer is 7.5 kV
